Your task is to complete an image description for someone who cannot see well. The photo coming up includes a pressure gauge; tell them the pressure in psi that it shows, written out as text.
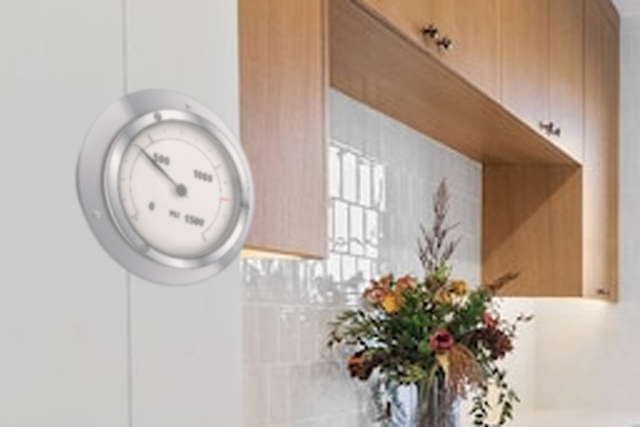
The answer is 400 psi
